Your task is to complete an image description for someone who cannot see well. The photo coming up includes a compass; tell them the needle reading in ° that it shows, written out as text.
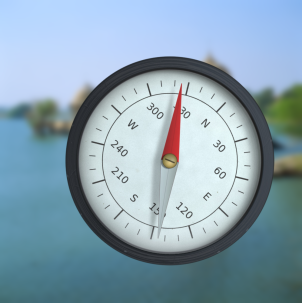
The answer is 325 °
